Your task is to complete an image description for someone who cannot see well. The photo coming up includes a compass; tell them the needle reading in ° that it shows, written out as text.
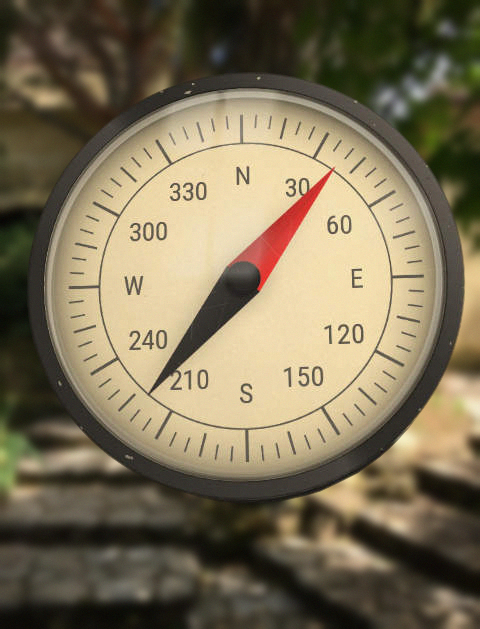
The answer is 40 °
